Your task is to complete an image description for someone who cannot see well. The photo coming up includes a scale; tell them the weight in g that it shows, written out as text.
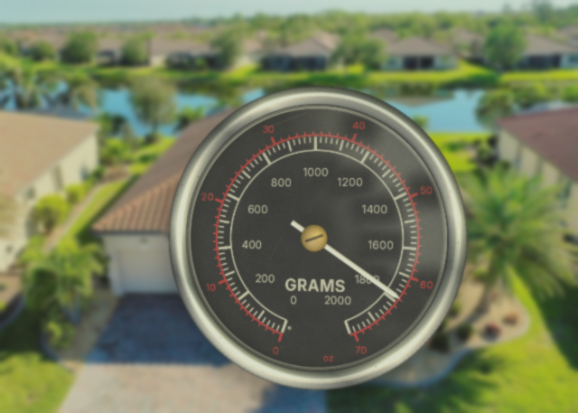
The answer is 1780 g
